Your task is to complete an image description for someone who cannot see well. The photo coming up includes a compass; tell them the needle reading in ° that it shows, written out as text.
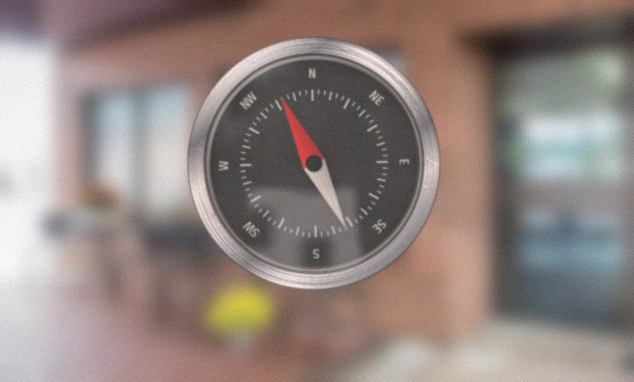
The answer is 335 °
